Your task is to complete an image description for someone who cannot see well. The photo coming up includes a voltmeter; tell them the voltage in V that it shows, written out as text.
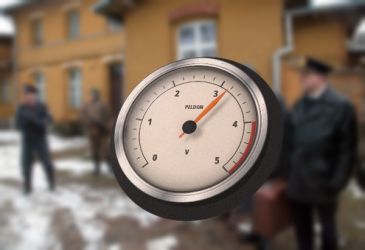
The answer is 3.2 V
